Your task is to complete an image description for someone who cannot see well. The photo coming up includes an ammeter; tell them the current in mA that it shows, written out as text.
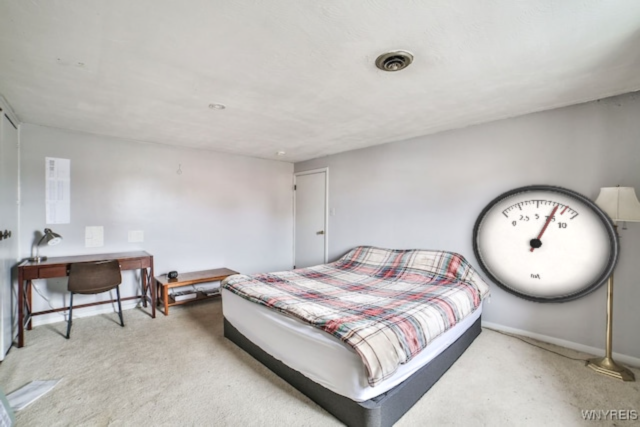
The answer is 7.5 mA
